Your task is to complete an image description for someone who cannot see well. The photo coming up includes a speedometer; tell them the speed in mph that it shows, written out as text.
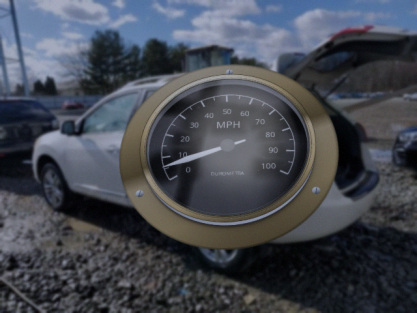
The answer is 5 mph
